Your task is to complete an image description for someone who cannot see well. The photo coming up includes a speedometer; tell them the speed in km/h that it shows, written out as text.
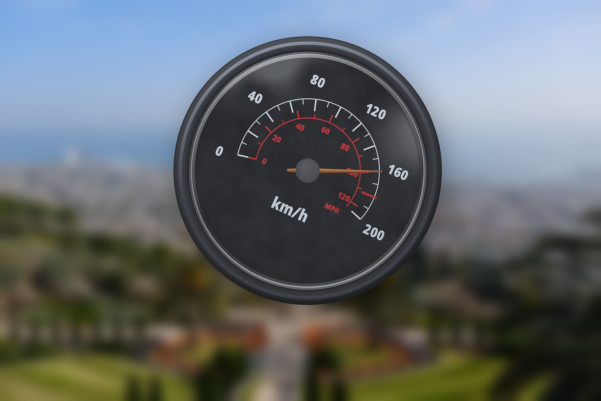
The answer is 160 km/h
